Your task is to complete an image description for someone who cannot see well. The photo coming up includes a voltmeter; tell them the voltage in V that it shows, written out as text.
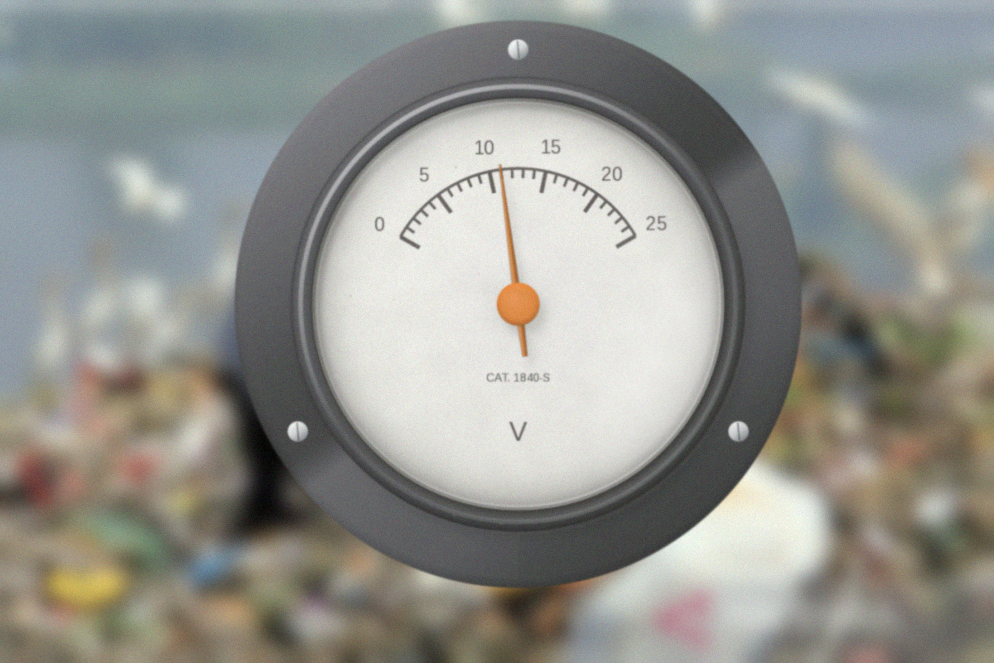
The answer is 11 V
